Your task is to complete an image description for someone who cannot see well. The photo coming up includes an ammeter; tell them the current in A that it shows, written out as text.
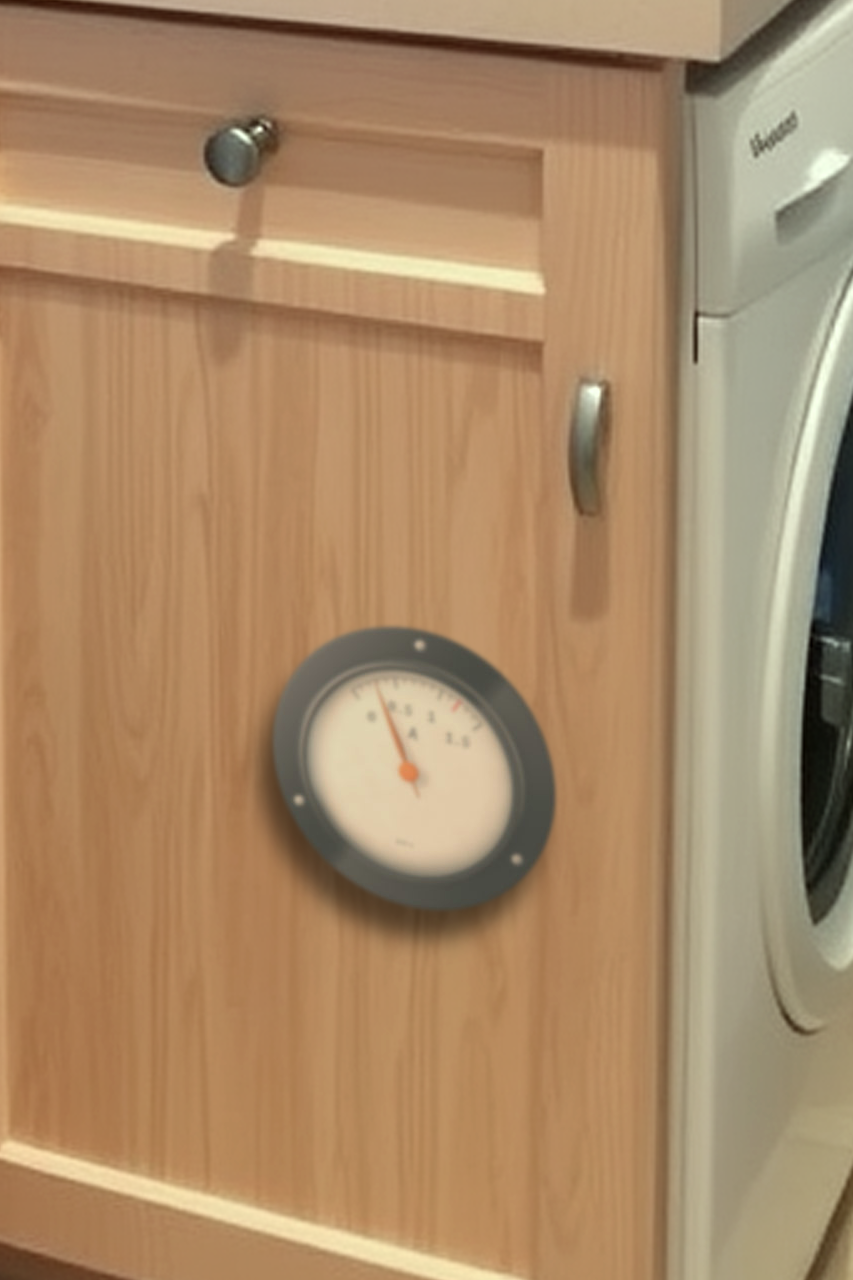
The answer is 0.3 A
